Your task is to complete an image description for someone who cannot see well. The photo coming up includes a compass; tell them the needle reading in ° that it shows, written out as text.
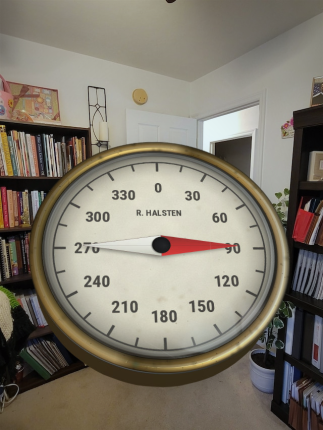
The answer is 90 °
